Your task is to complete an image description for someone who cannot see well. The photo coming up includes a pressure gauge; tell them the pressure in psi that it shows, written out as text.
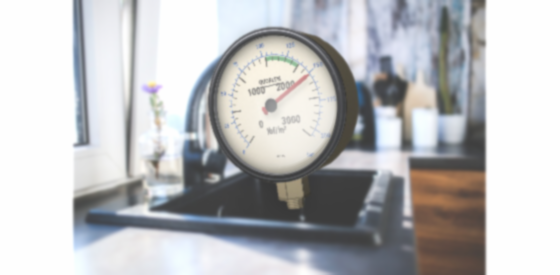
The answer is 2200 psi
